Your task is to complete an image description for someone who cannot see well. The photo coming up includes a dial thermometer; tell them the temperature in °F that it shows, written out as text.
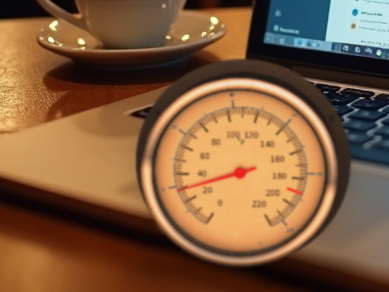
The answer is 30 °F
